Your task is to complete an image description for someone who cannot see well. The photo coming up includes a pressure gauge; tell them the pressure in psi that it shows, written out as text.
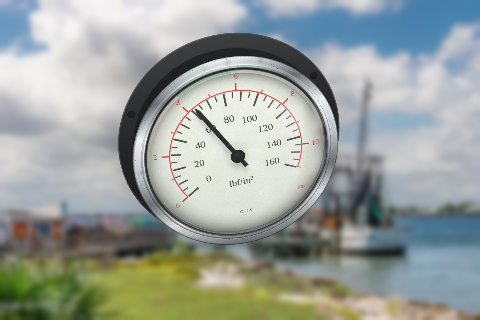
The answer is 62.5 psi
